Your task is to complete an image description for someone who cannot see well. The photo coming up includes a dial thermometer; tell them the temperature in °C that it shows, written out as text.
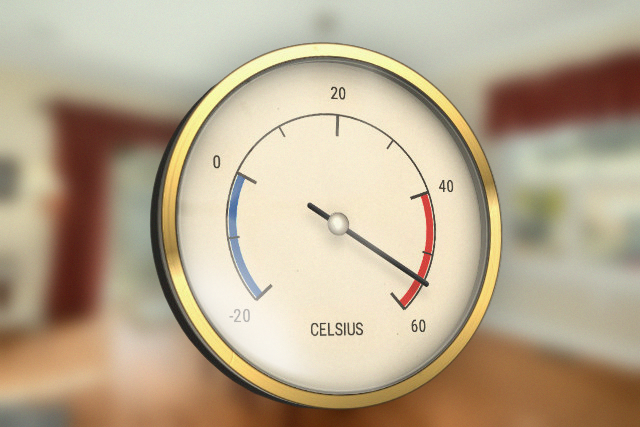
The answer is 55 °C
